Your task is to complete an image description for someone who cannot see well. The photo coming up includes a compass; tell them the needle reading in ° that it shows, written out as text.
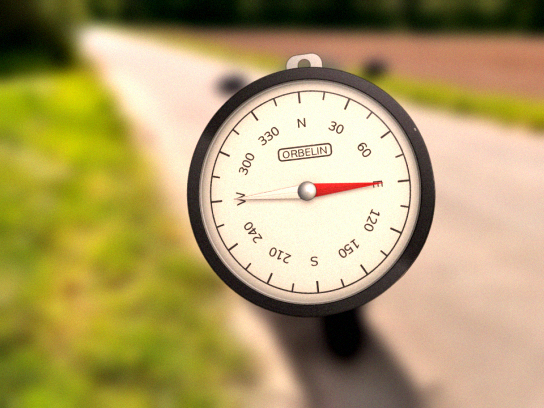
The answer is 90 °
